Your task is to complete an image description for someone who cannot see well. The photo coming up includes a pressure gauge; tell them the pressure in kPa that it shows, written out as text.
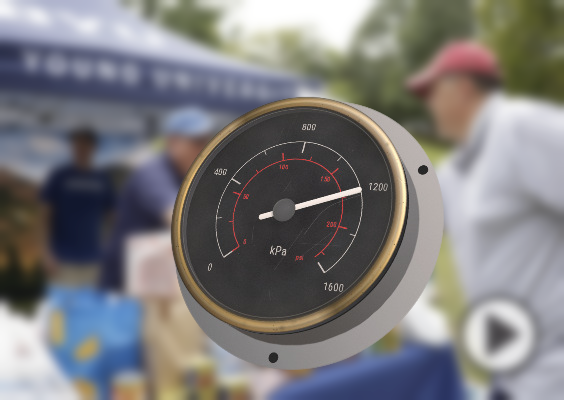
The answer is 1200 kPa
